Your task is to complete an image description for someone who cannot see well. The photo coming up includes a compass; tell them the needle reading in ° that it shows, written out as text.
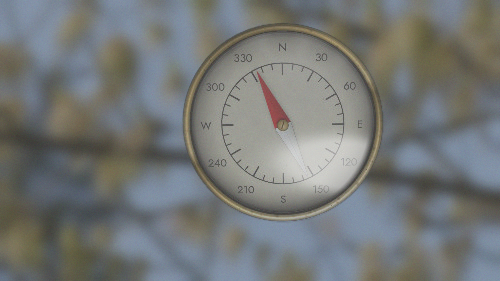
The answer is 335 °
